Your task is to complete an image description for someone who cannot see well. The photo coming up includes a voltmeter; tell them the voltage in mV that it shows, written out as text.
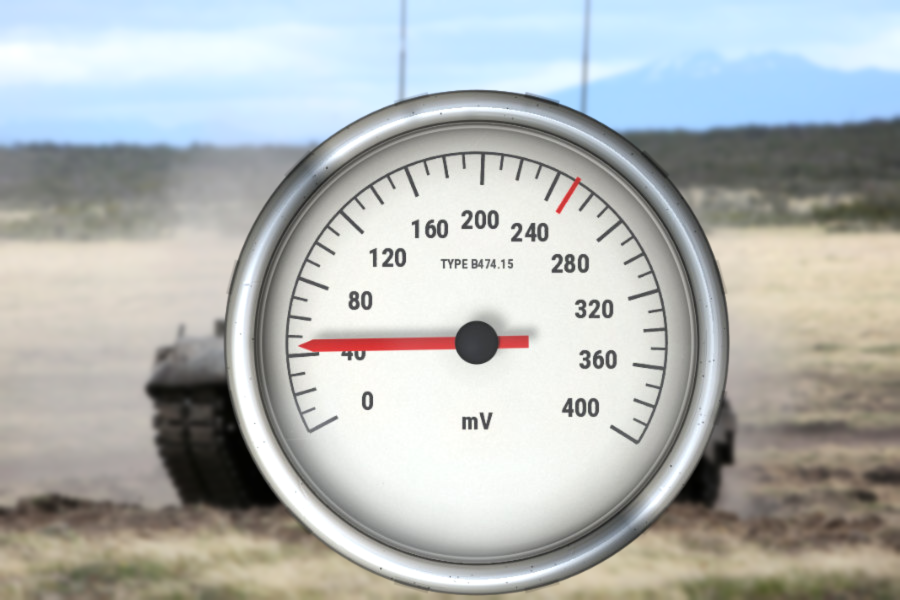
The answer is 45 mV
